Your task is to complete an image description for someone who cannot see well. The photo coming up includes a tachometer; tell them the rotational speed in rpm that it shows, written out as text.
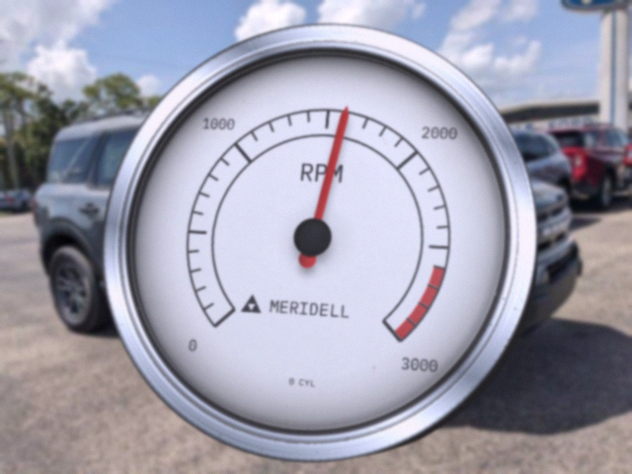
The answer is 1600 rpm
